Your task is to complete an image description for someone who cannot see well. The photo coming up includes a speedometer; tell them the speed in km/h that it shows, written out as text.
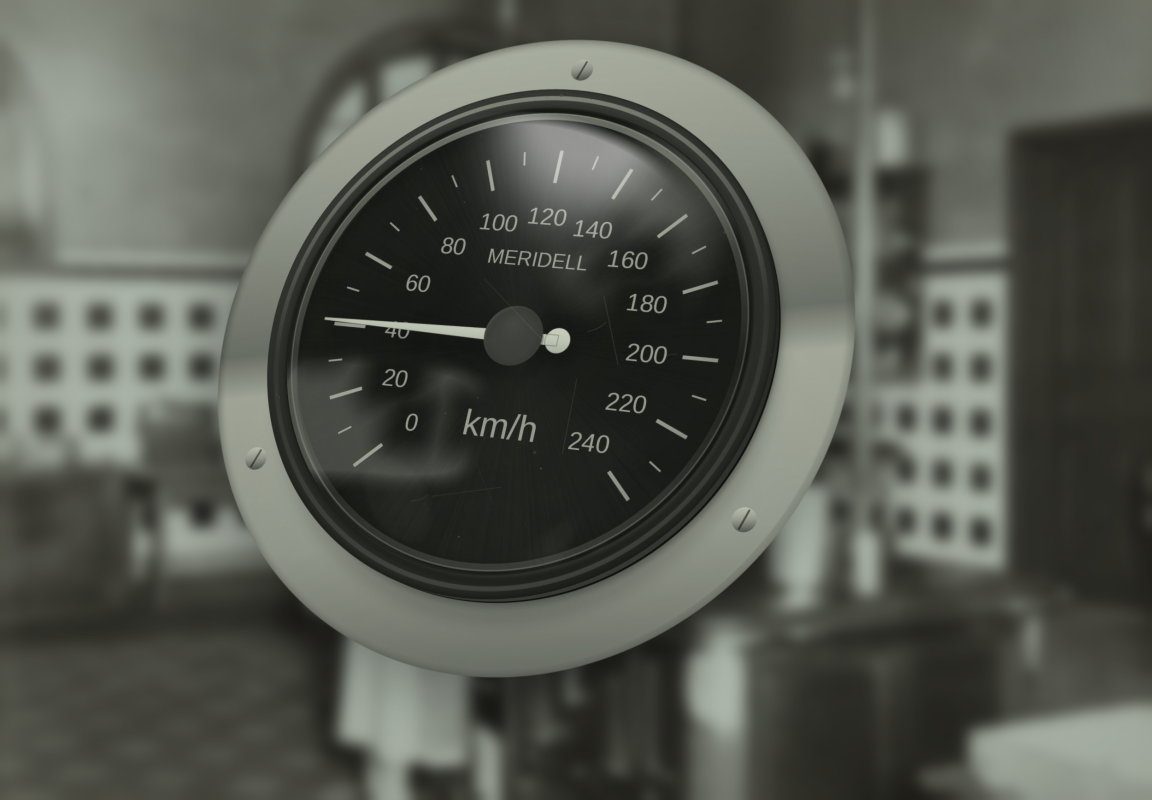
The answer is 40 km/h
